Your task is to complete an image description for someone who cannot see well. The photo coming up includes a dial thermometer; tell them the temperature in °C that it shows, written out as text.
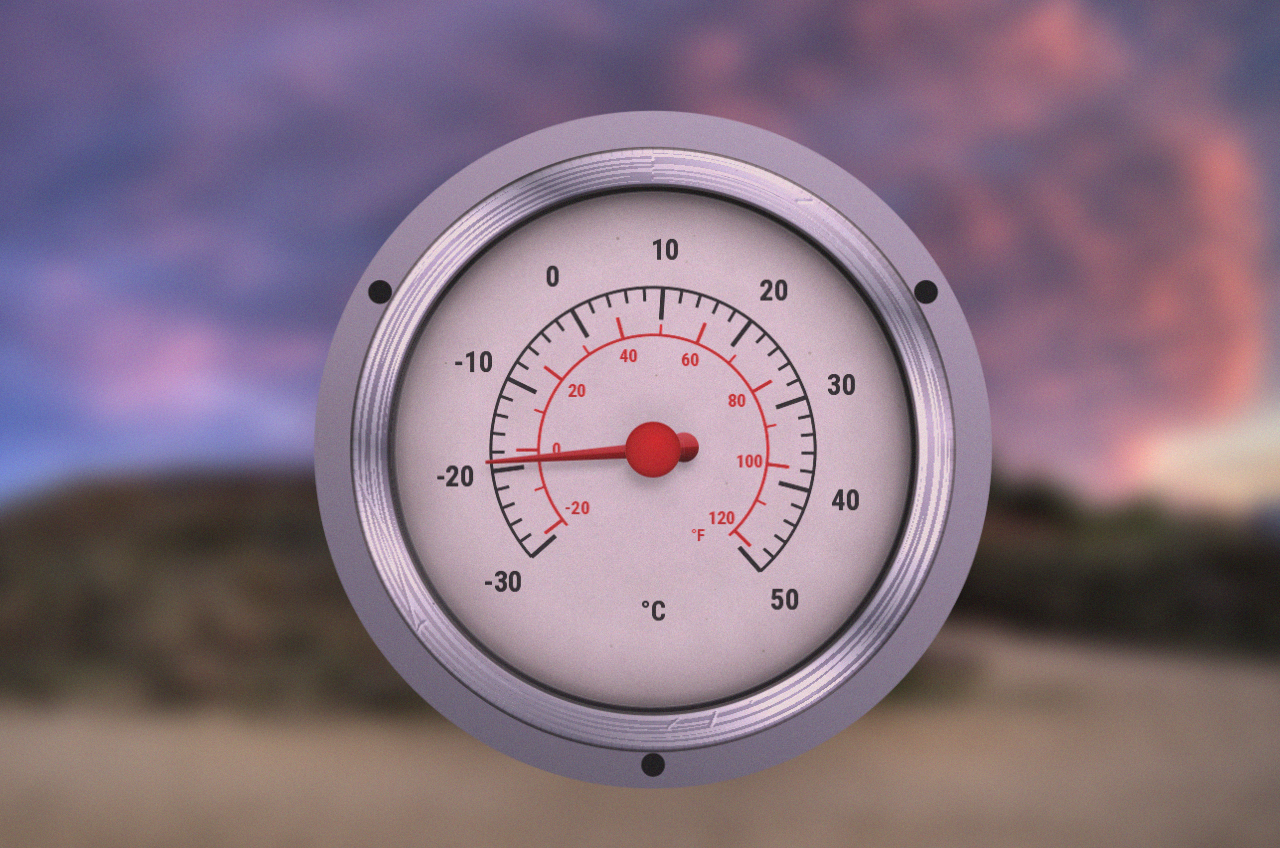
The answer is -19 °C
